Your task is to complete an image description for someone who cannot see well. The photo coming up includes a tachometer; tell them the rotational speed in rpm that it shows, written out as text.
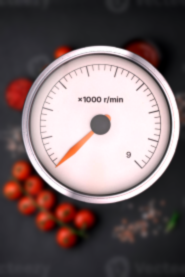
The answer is 0 rpm
